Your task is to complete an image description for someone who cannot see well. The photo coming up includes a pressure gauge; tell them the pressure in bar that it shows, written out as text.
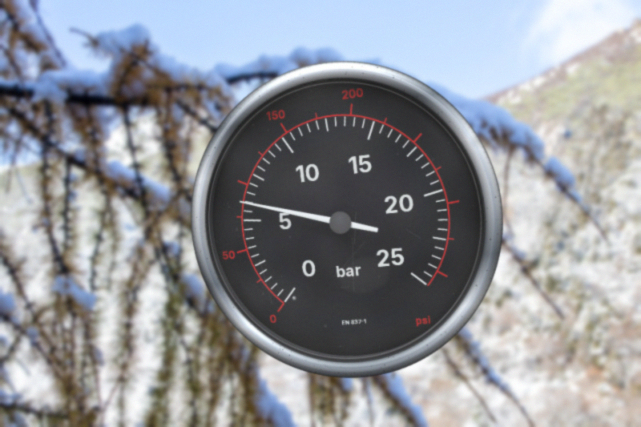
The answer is 6 bar
